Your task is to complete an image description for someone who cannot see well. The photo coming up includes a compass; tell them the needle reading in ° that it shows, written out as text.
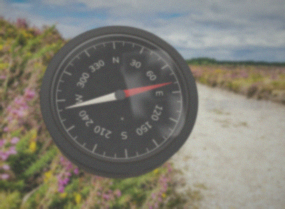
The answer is 80 °
